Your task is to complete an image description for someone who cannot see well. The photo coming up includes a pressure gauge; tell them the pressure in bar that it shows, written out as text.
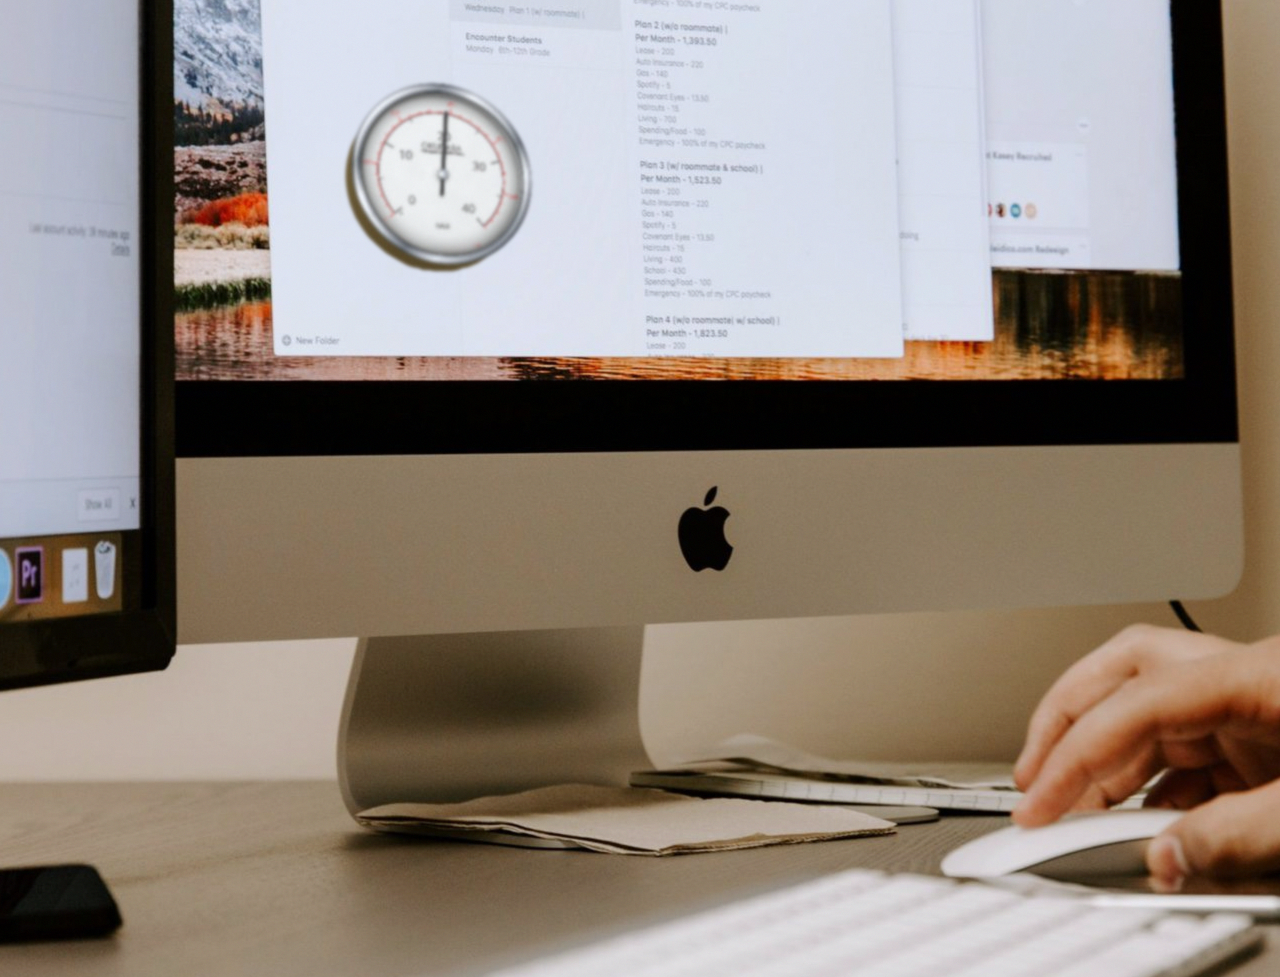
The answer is 20 bar
